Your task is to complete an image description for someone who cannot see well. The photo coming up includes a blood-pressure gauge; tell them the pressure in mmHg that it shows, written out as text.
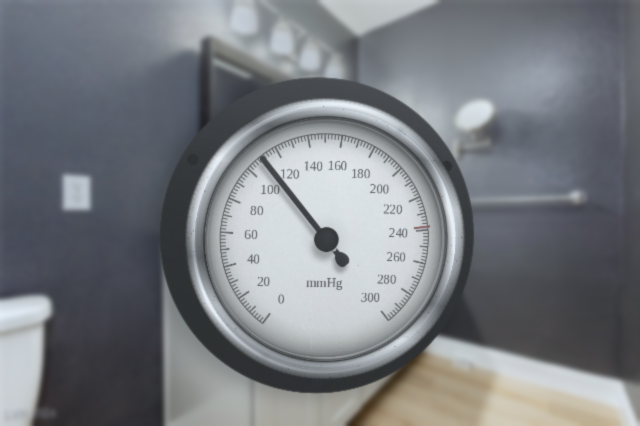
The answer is 110 mmHg
